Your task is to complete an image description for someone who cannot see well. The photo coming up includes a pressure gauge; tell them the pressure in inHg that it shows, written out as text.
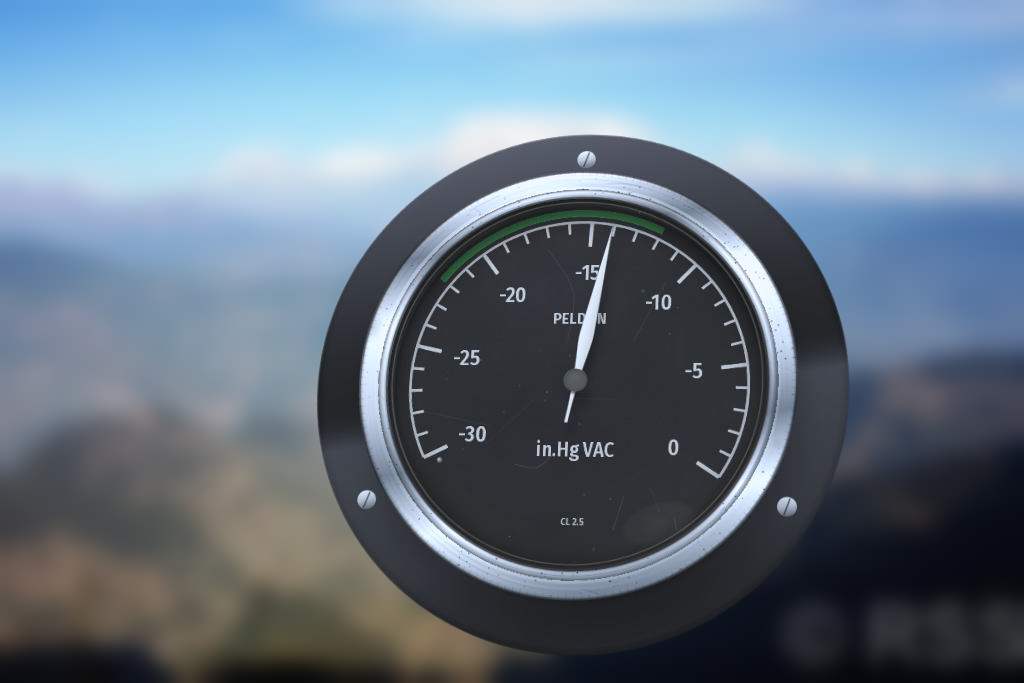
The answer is -14 inHg
